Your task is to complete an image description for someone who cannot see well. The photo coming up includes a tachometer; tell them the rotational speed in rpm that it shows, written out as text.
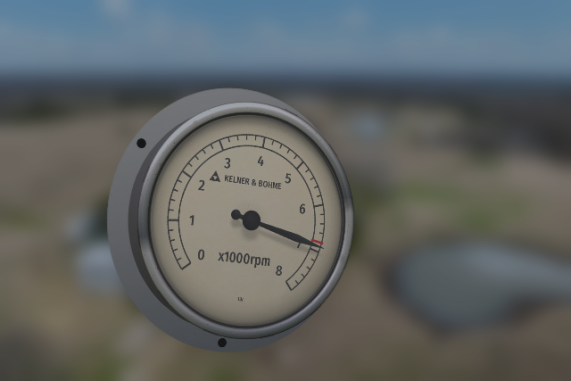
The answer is 6900 rpm
